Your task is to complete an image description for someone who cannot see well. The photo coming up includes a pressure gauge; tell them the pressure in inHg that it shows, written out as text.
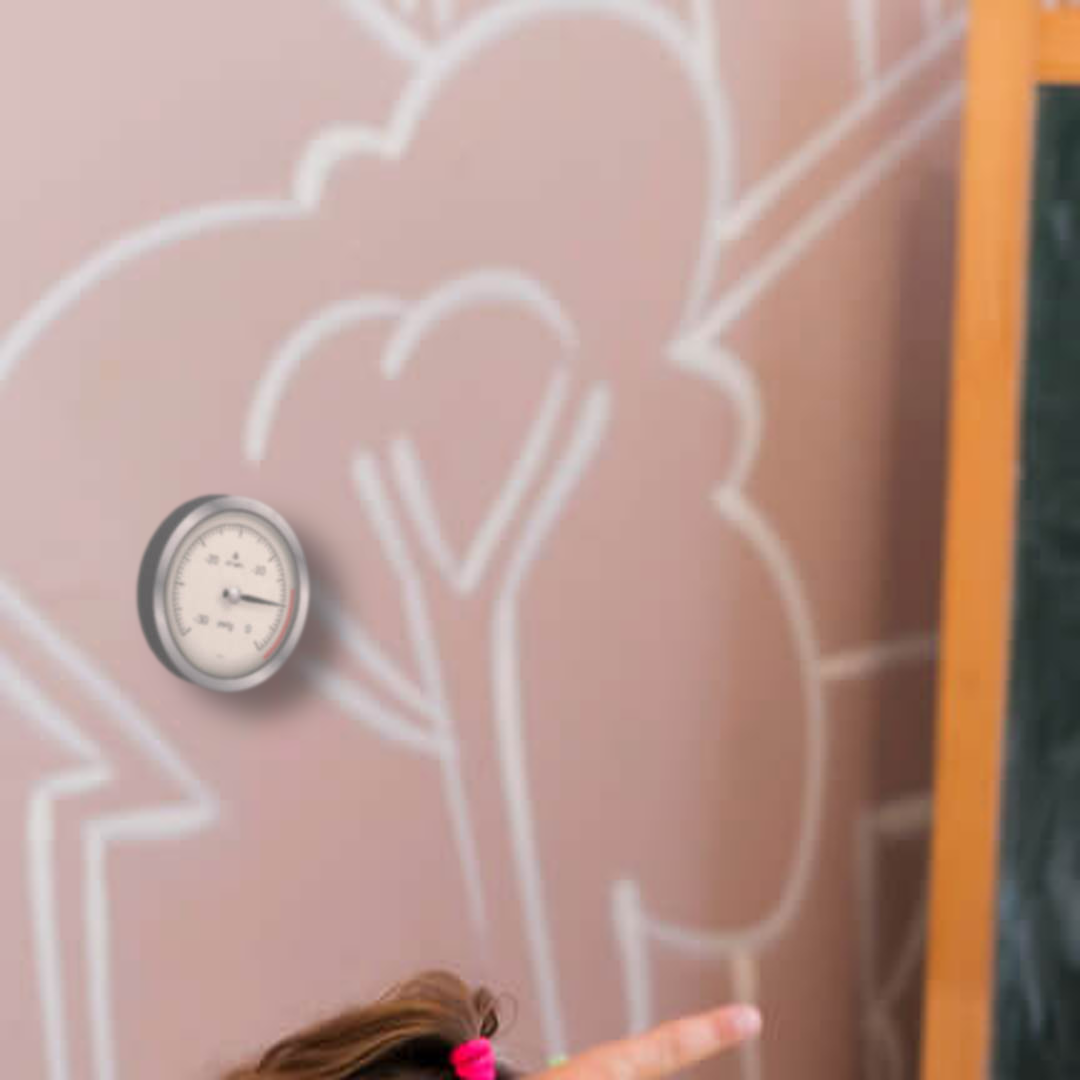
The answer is -5 inHg
